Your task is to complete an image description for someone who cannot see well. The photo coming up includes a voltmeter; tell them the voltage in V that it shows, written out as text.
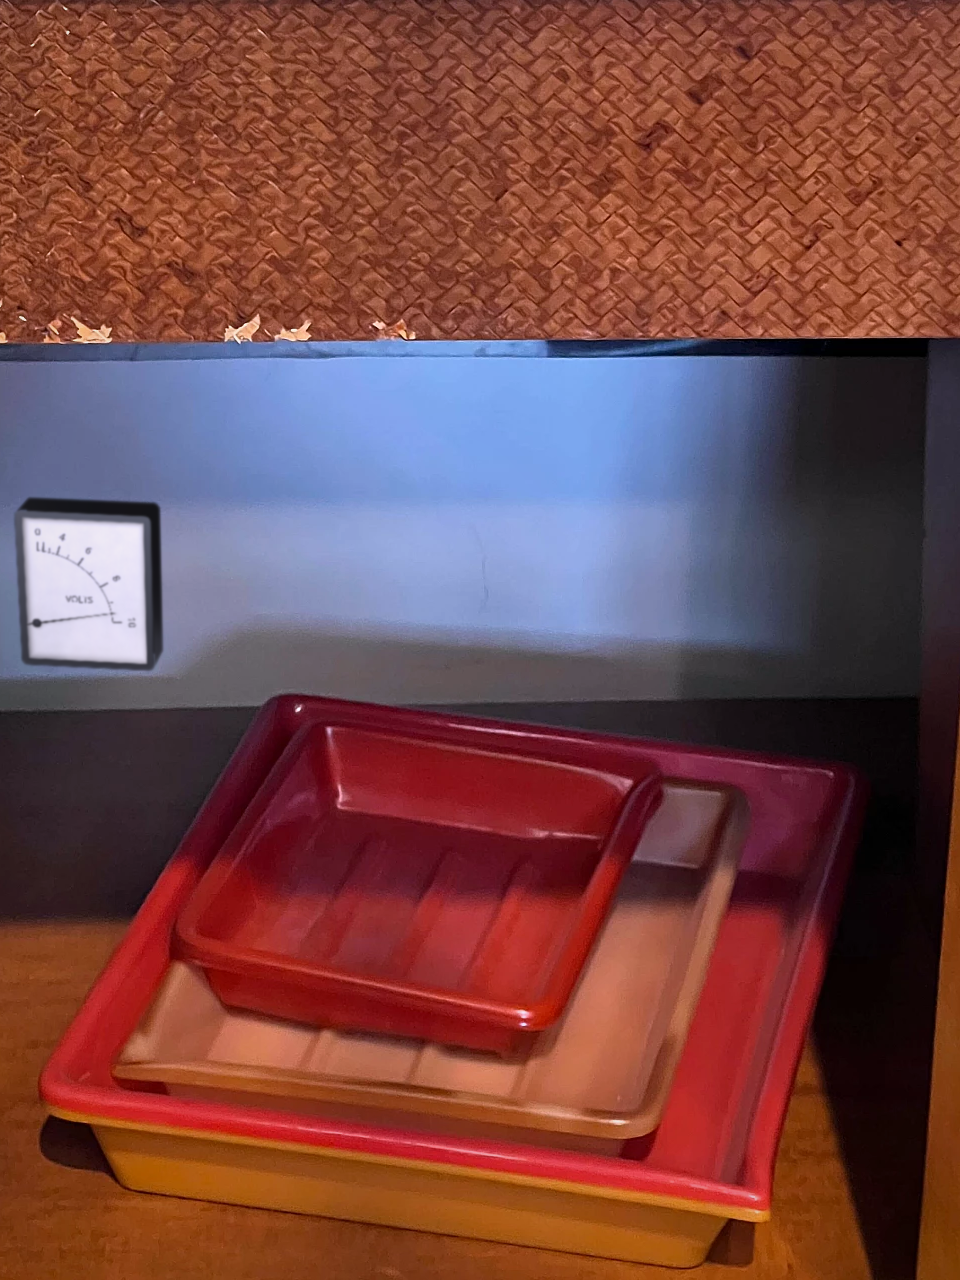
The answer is 9.5 V
